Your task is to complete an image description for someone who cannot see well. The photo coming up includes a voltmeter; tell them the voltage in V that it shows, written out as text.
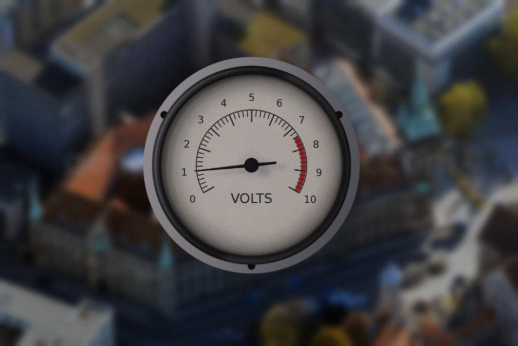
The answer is 1 V
